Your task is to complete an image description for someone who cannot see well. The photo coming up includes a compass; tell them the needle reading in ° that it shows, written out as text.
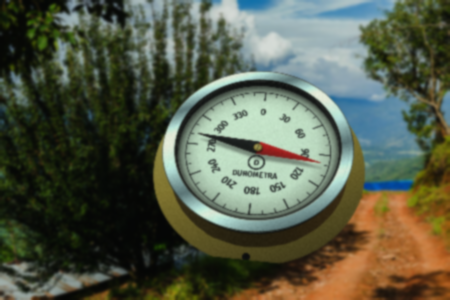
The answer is 100 °
